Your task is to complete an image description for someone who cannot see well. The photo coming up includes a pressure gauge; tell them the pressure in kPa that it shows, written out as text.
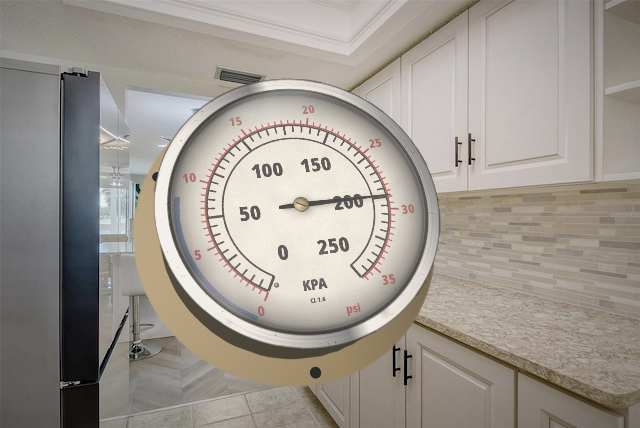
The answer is 200 kPa
